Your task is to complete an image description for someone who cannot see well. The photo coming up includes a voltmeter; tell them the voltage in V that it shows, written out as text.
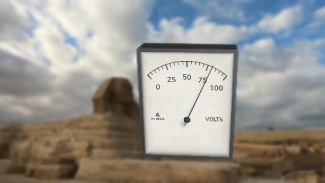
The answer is 80 V
